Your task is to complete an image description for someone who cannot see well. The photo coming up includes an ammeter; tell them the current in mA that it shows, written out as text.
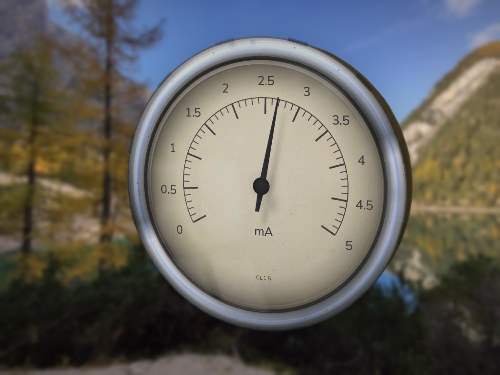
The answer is 2.7 mA
